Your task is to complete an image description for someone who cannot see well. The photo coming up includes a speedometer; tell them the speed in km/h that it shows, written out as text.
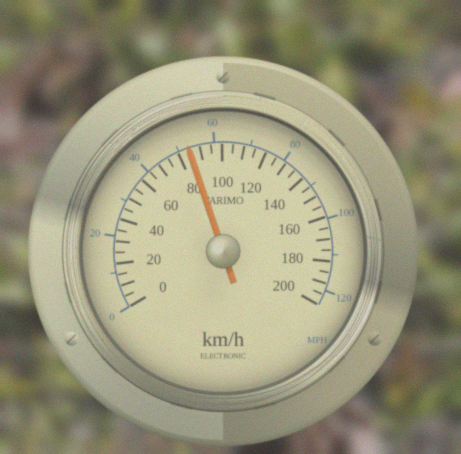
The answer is 85 km/h
